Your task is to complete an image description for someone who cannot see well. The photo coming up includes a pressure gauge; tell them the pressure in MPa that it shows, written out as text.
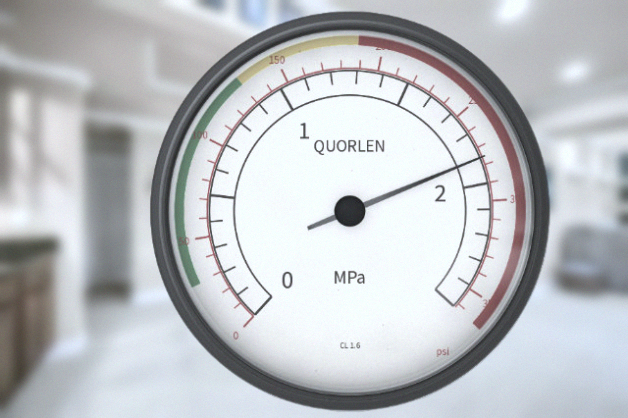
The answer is 1.9 MPa
